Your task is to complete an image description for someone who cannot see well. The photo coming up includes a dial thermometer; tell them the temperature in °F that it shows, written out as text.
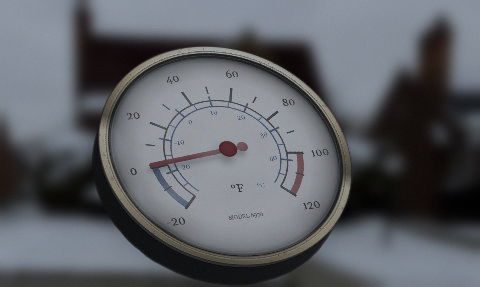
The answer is 0 °F
